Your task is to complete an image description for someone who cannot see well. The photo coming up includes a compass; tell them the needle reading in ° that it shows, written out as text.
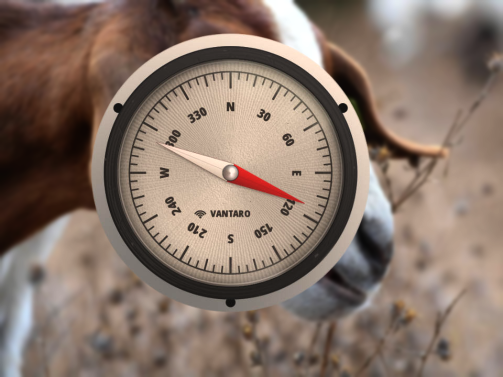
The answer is 112.5 °
